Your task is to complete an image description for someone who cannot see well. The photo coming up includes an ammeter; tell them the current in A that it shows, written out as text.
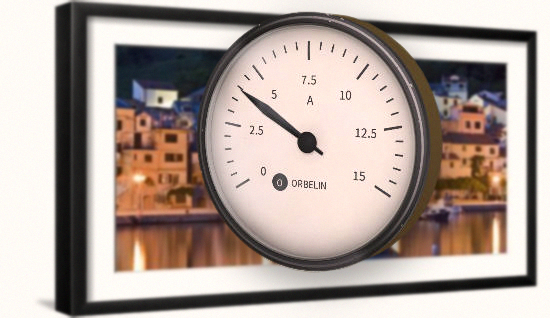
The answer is 4 A
